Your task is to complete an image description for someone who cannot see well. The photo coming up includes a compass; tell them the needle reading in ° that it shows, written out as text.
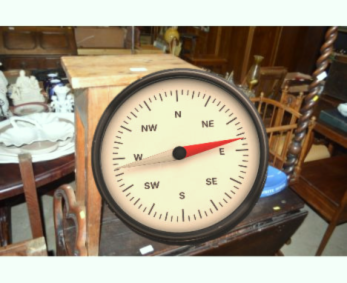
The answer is 80 °
